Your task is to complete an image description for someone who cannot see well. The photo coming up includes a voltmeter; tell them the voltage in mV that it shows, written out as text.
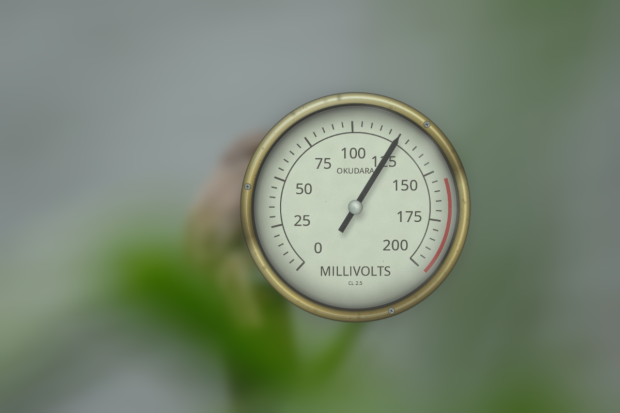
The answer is 125 mV
